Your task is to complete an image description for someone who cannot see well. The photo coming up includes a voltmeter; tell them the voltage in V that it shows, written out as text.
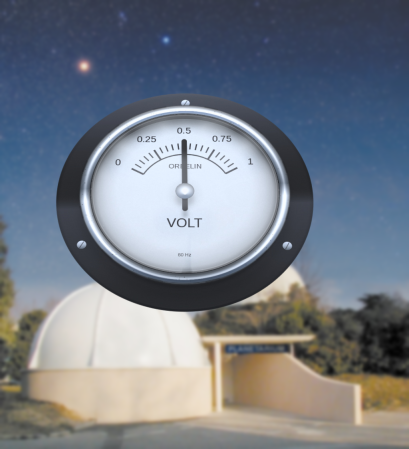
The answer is 0.5 V
